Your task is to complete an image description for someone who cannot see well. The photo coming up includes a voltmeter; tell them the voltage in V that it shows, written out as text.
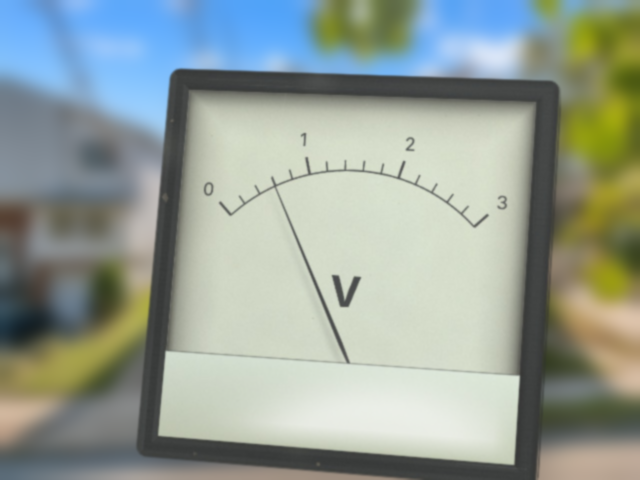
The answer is 0.6 V
